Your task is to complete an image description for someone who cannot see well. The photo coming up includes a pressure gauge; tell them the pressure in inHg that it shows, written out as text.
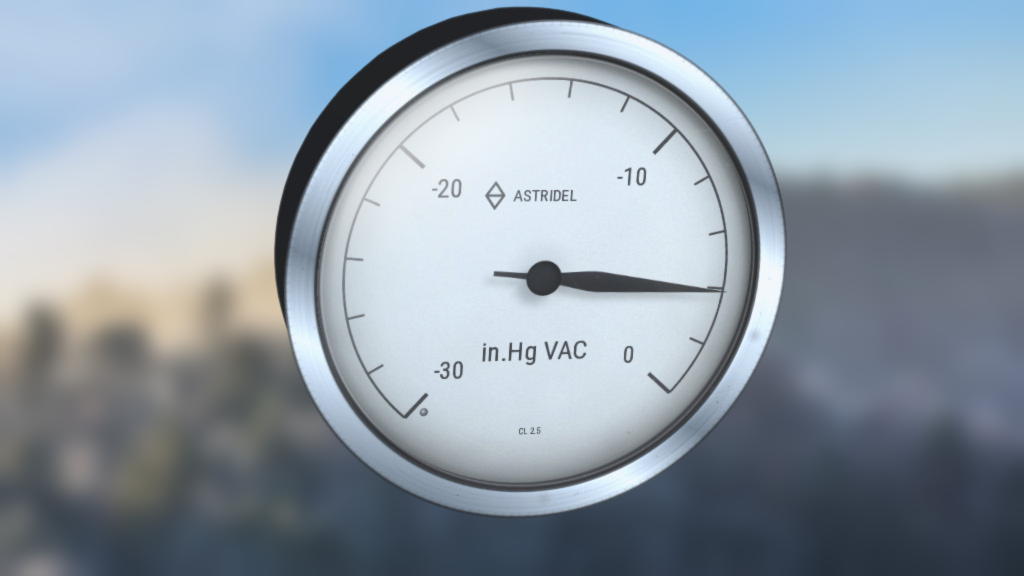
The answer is -4 inHg
